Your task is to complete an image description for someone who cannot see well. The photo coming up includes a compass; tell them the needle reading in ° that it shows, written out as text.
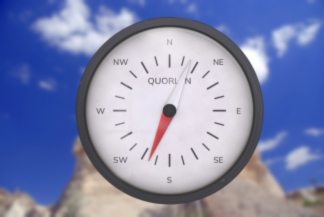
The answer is 202.5 °
